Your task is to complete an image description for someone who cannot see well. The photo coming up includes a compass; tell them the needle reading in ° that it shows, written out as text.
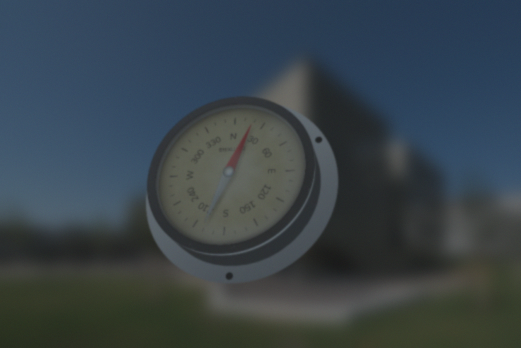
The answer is 20 °
